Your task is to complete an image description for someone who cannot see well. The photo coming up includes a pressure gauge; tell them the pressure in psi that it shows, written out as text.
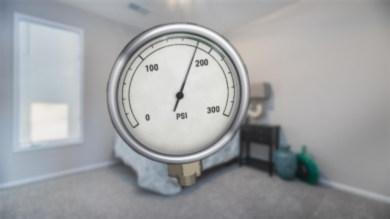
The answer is 180 psi
